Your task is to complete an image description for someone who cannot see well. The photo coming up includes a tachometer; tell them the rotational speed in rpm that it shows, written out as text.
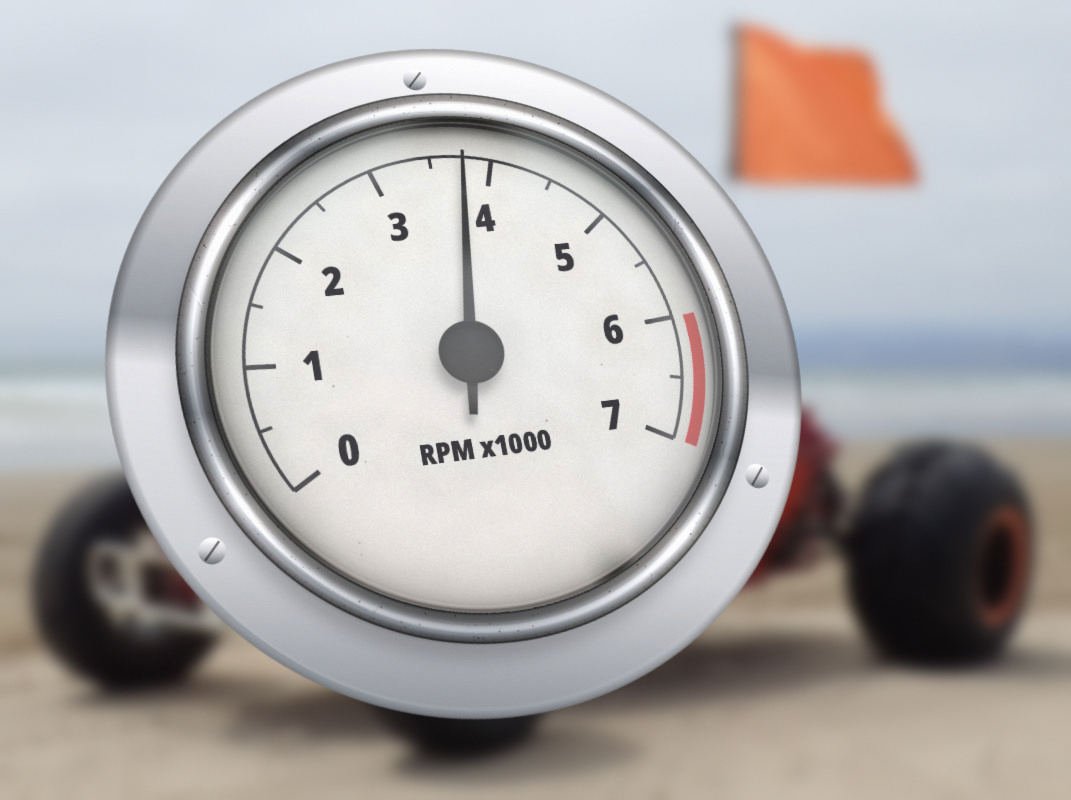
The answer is 3750 rpm
